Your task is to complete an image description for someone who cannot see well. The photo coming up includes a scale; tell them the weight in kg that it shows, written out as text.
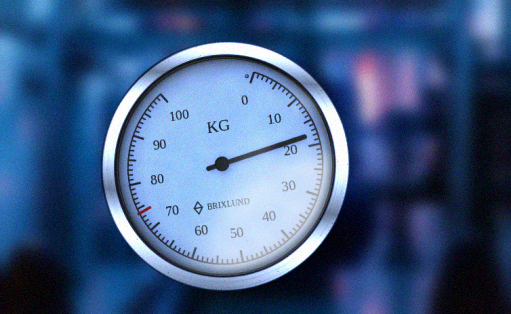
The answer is 18 kg
